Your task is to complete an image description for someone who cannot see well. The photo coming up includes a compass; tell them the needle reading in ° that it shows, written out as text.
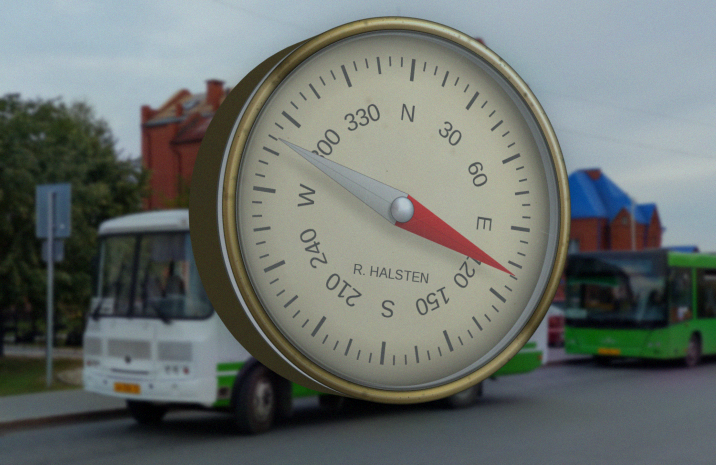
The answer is 110 °
